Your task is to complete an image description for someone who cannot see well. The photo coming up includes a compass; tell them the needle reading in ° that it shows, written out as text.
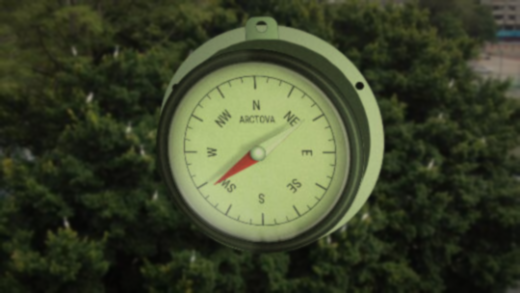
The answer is 235 °
